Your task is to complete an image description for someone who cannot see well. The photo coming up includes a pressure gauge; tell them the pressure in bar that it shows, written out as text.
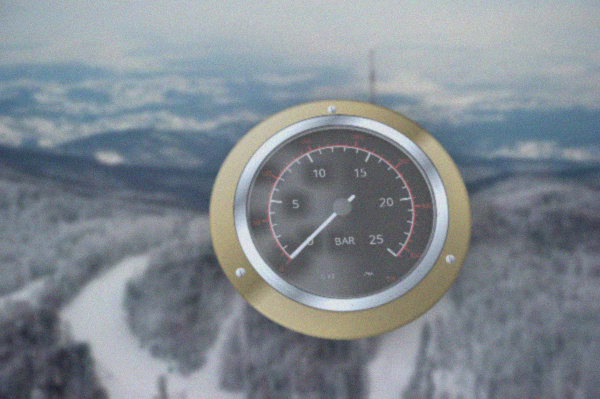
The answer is 0 bar
